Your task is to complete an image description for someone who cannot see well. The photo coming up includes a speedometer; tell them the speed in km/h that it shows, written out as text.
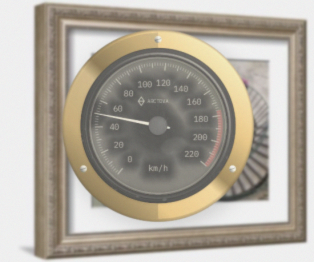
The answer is 50 km/h
